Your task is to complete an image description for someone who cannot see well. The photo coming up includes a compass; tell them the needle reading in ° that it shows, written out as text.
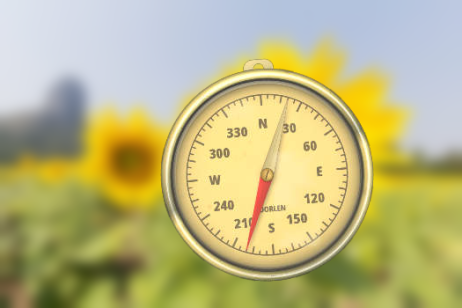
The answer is 200 °
